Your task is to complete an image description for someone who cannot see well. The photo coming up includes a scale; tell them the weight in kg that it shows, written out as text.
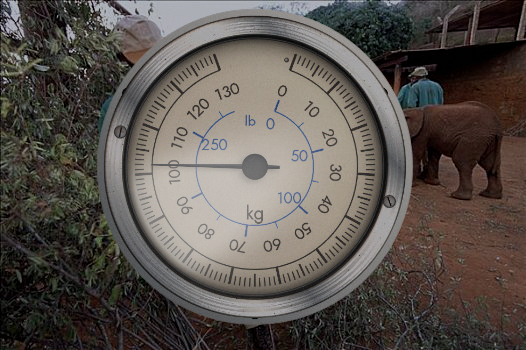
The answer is 102 kg
